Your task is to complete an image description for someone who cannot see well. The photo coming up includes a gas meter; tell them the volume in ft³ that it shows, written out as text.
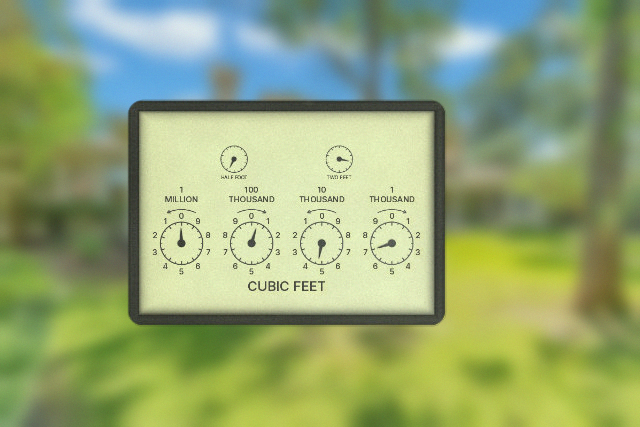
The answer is 4700 ft³
